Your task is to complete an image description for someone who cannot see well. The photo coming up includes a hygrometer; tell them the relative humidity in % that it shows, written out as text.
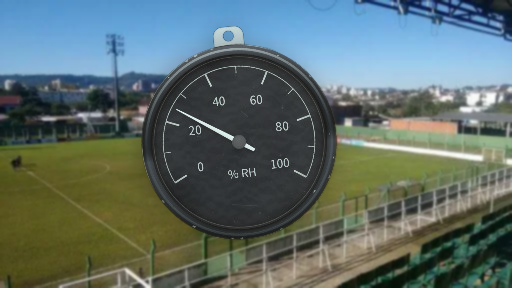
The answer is 25 %
